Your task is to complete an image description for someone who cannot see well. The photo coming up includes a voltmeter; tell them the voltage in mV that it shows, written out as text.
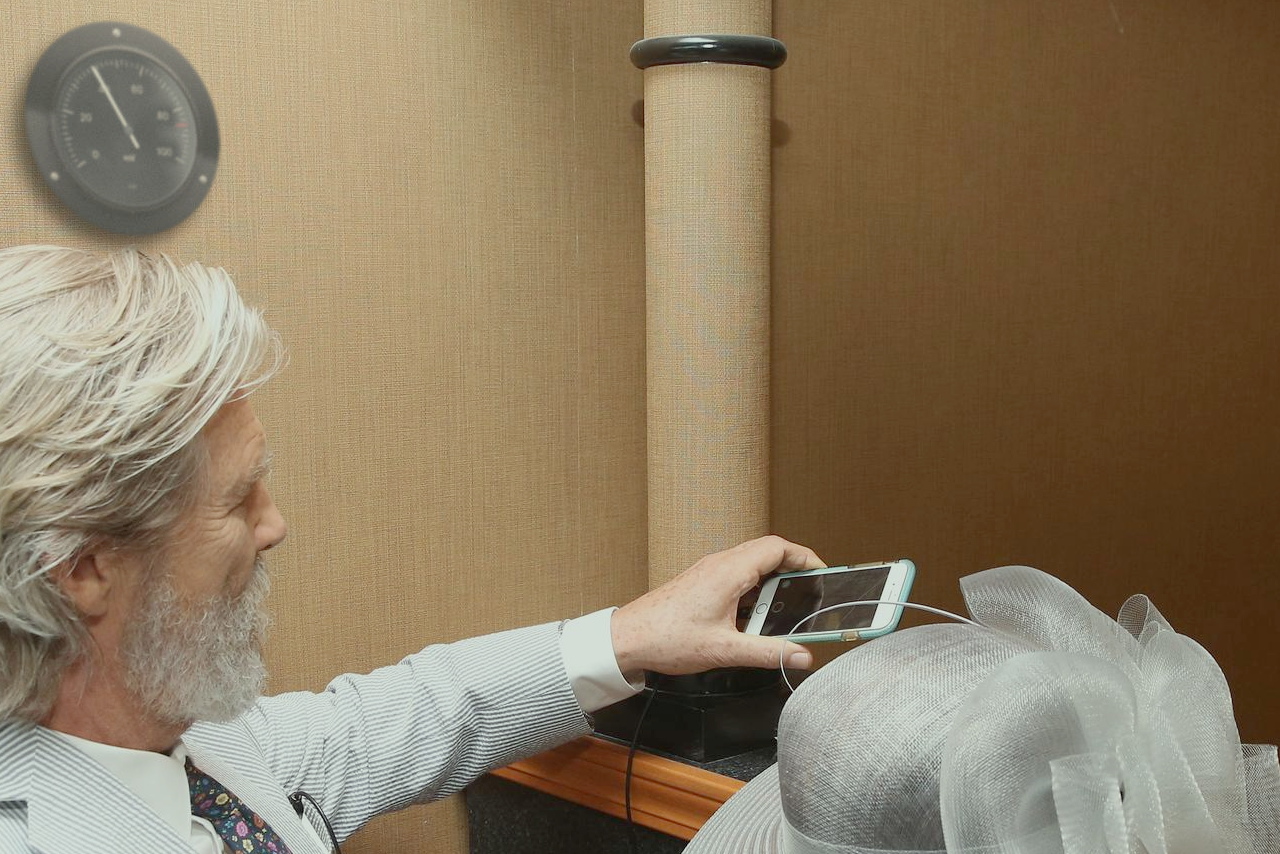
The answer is 40 mV
